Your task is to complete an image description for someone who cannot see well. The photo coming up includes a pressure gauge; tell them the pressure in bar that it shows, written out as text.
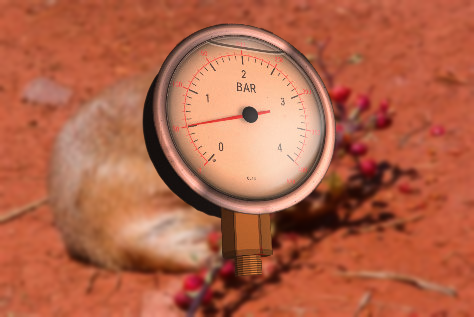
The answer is 0.5 bar
